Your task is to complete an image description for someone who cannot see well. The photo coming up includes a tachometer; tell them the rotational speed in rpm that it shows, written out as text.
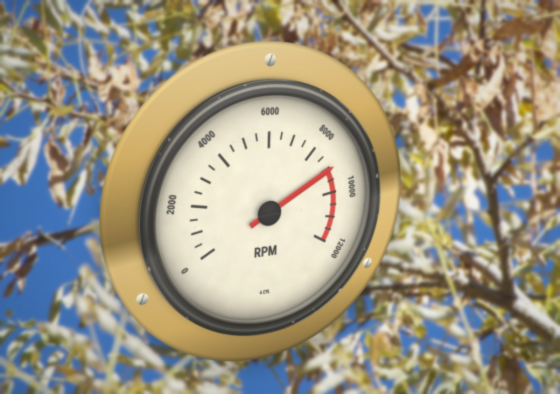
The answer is 9000 rpm
